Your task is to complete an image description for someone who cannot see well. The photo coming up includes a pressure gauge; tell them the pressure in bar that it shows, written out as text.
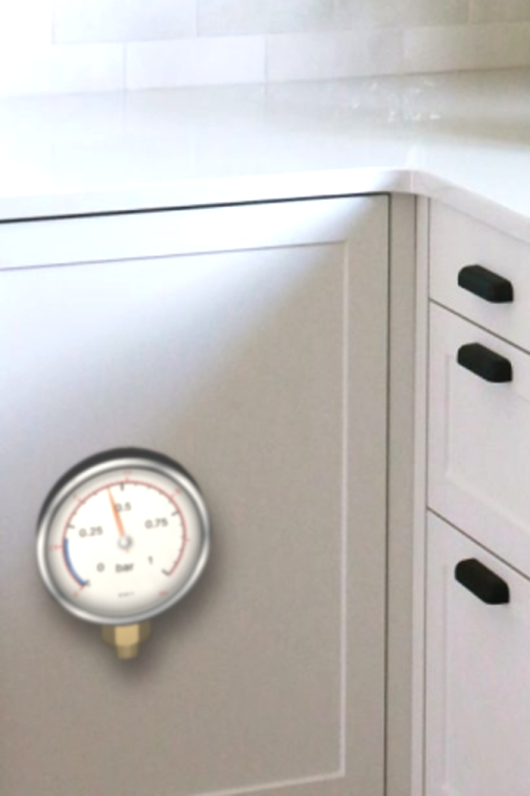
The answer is 0.45 bar
